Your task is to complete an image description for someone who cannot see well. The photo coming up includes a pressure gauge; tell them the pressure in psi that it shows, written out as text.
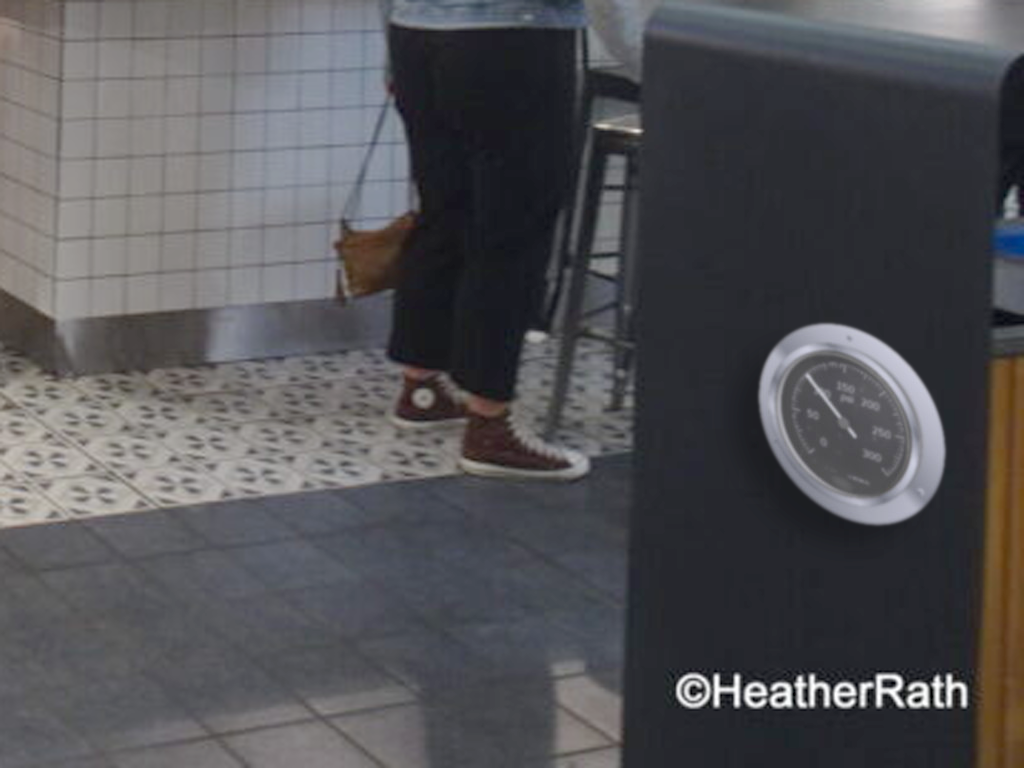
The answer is 100 psi
